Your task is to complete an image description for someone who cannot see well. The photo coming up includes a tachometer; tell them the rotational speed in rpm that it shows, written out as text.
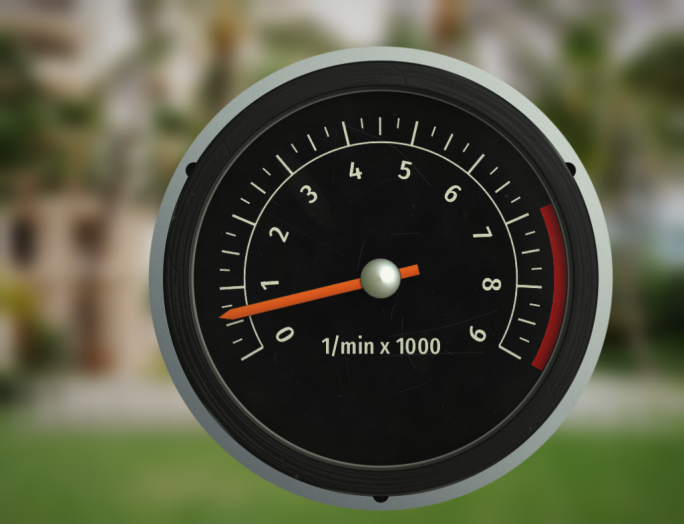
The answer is 625 rpm
